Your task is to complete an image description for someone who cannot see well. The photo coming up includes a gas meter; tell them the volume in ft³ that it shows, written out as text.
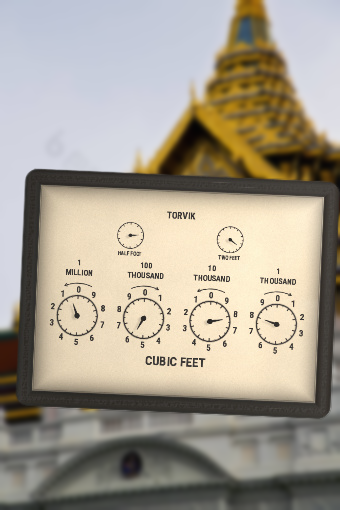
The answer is 57800 ft³
